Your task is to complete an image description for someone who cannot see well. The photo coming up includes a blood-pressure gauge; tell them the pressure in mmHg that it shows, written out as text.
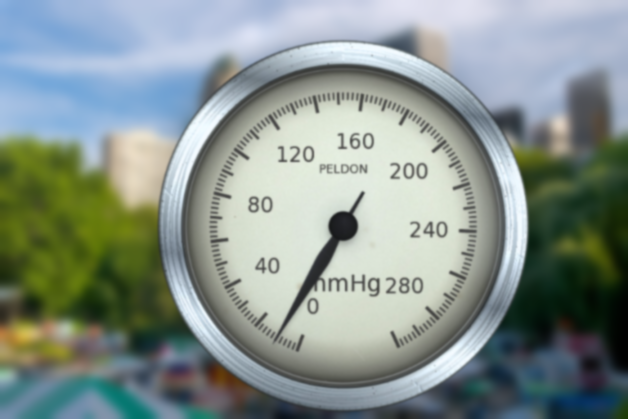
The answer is 10 mmHg
